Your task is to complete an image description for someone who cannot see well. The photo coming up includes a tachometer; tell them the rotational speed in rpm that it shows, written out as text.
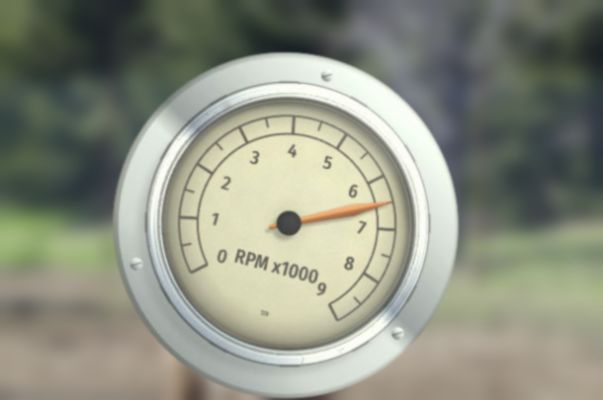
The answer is 6500 rpm
